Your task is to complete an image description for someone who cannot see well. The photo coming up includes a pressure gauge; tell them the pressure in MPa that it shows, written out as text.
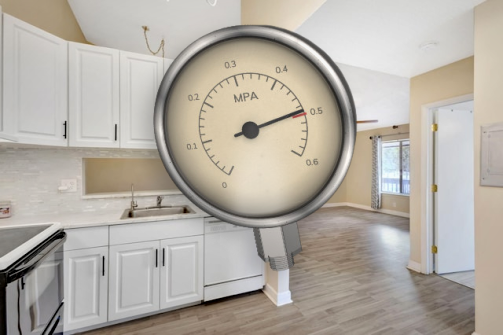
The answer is 0.49 MPa
